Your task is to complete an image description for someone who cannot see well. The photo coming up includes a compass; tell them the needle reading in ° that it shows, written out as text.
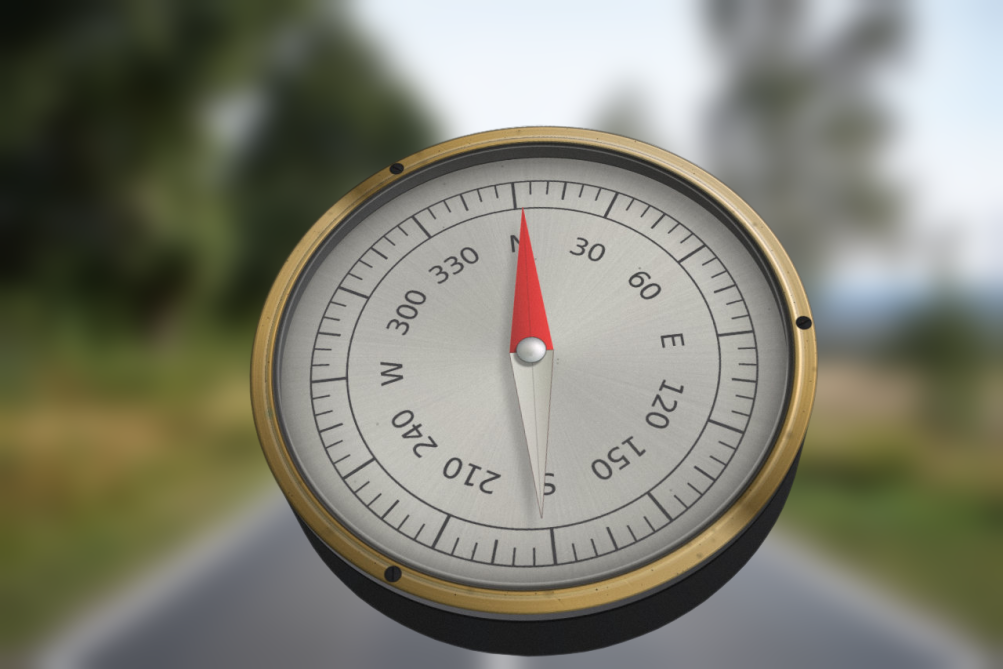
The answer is 2.5 °
